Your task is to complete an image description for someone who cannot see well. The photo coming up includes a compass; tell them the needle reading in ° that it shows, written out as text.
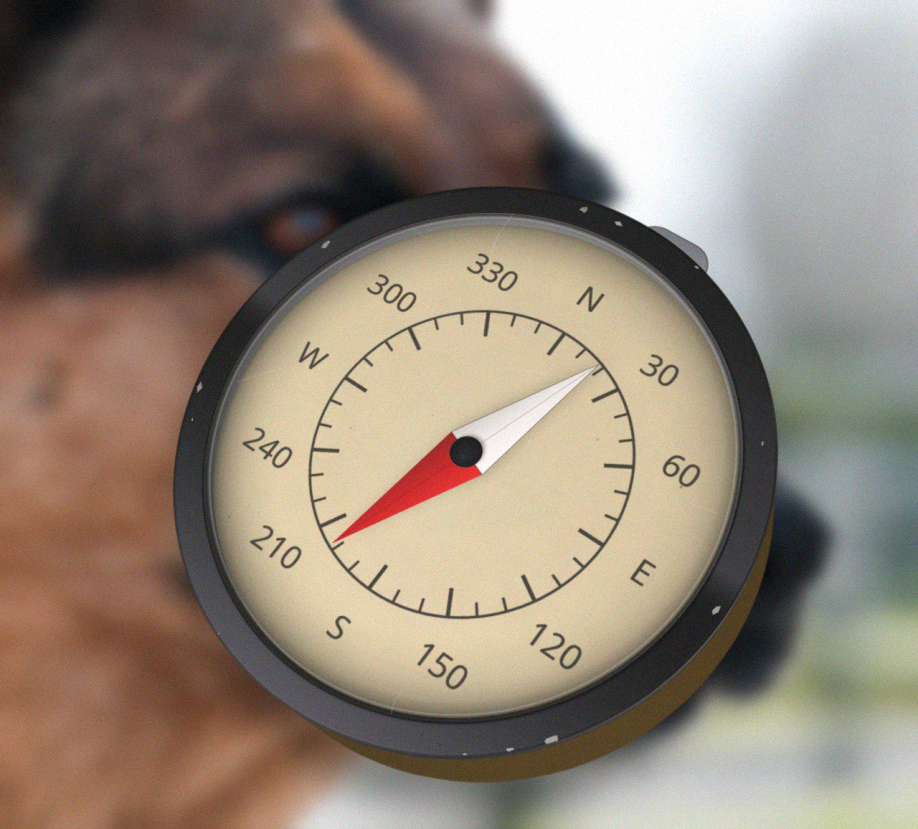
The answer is 200 °
